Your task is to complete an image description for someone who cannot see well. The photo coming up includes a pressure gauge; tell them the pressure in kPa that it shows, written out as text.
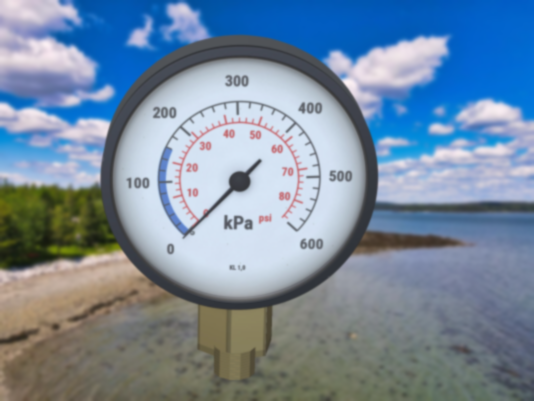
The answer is 0 kPa
